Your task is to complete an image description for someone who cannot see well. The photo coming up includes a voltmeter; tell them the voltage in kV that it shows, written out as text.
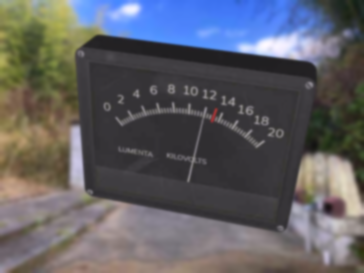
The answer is 12 kV
